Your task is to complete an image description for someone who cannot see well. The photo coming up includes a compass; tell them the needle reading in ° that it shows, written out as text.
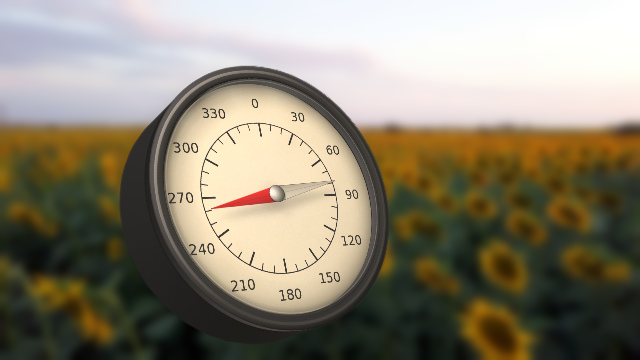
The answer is 260 °
